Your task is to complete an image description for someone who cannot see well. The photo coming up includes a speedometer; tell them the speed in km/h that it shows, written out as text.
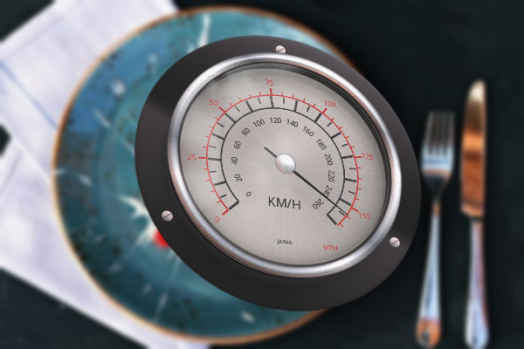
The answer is 250 km/h
